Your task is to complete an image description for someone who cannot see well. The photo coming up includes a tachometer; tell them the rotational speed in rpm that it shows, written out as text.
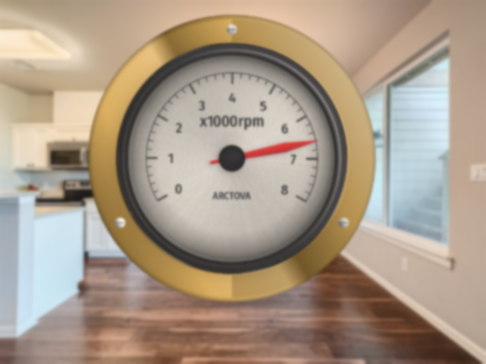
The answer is 6600 rpm
